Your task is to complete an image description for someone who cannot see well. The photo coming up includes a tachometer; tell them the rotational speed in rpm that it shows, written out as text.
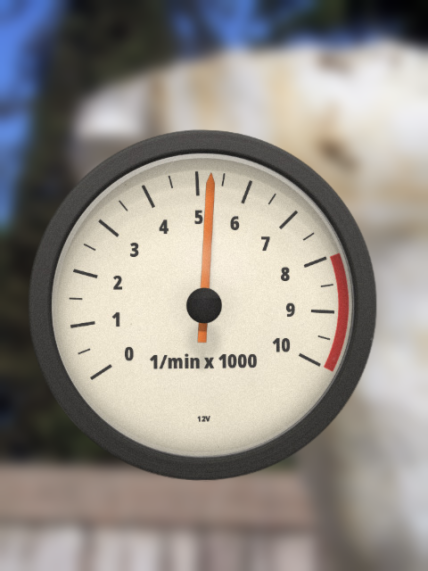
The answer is 5250 rpm
